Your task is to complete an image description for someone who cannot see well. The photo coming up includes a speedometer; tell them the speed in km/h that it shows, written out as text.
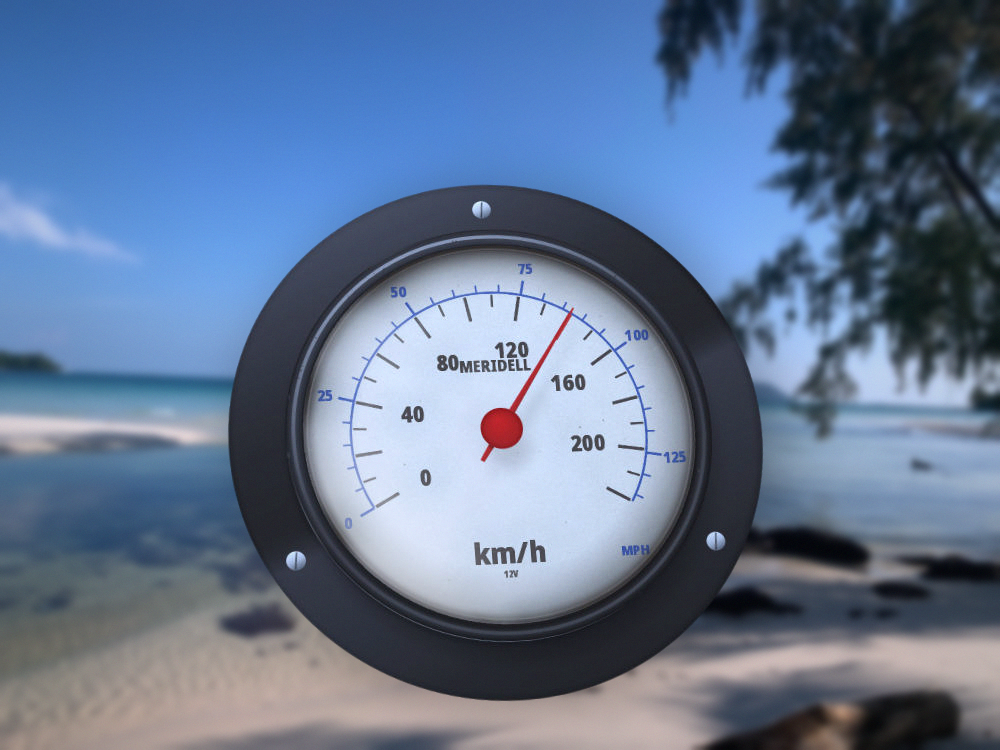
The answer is 140 km/h
